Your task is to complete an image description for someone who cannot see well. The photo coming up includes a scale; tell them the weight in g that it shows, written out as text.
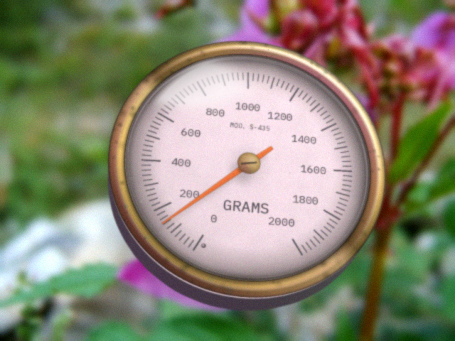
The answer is 140 g
